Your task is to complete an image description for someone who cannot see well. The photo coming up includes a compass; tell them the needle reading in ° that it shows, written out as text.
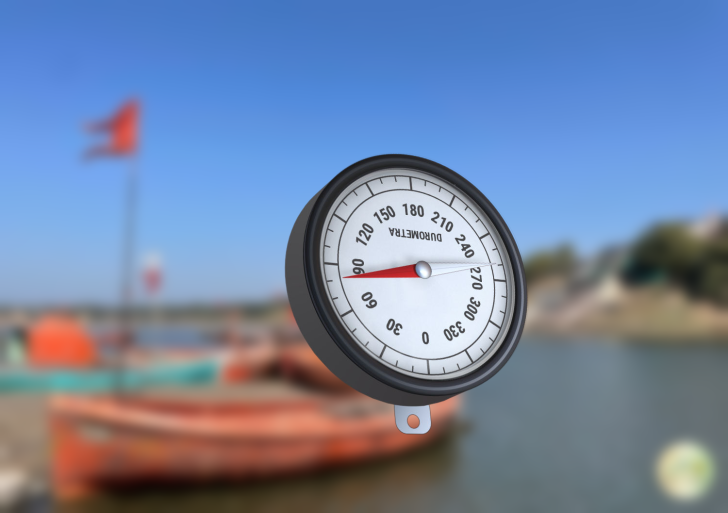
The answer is 80 °
